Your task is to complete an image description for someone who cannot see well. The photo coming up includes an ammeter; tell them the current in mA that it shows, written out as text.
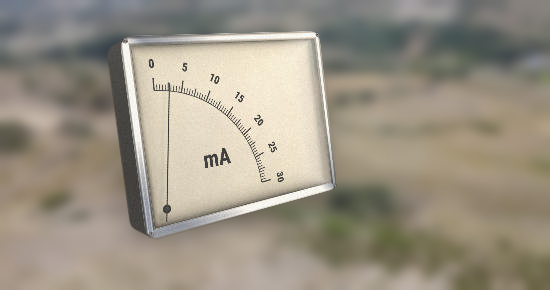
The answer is 2.5 mA
